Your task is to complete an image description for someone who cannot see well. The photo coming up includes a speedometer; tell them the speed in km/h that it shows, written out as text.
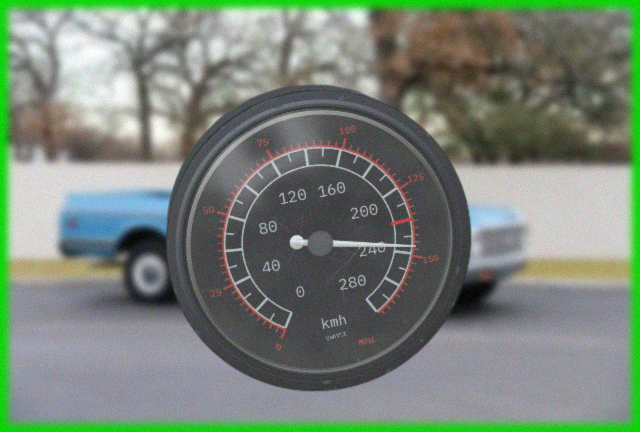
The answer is 235 km/h
